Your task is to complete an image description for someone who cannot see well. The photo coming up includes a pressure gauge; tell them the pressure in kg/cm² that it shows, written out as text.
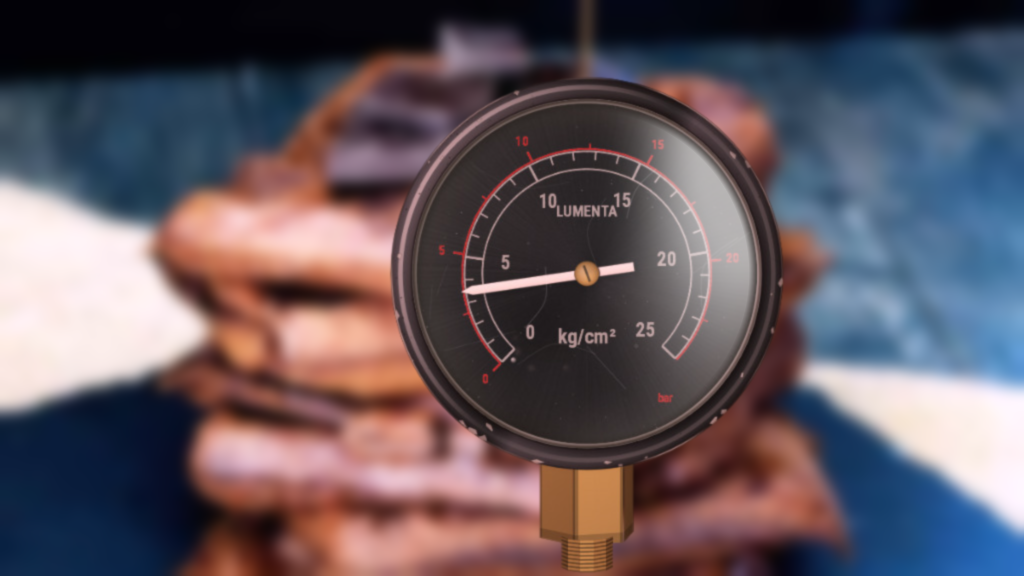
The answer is 3.5 kg/cm²
